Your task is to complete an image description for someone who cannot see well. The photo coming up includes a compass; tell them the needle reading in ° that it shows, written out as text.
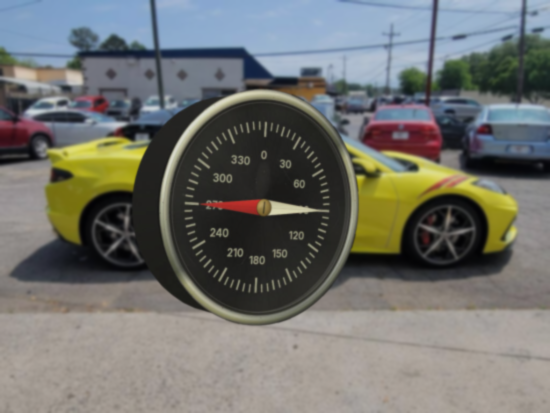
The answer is 270 °
